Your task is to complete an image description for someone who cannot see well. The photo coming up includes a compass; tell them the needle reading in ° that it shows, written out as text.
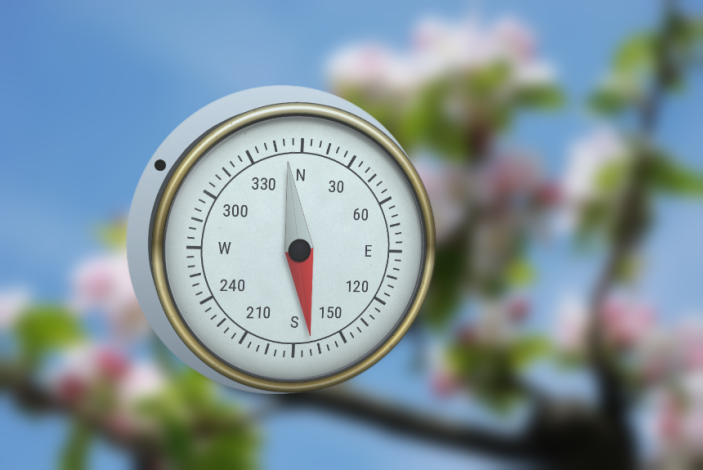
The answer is 170 °
